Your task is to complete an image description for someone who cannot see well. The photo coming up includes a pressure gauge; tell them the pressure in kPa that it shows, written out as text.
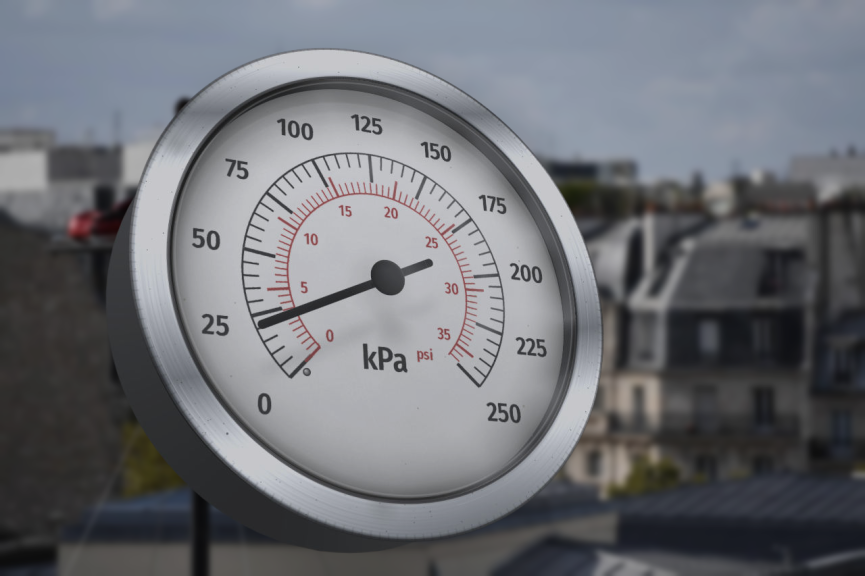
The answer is 20 kPa
